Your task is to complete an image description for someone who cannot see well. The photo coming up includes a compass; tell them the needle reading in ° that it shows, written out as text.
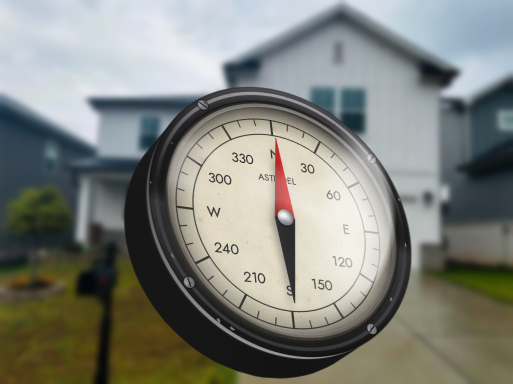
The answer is 0 °
